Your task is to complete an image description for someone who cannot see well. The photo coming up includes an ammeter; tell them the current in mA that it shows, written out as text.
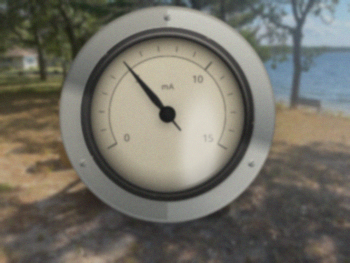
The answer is 5 mA
